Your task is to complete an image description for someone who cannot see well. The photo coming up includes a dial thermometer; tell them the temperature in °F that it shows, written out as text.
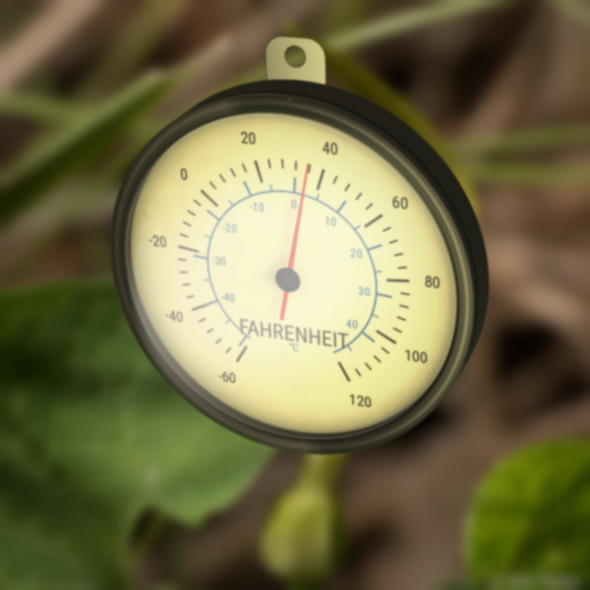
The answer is 36 °F
